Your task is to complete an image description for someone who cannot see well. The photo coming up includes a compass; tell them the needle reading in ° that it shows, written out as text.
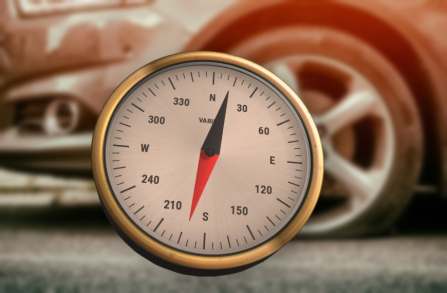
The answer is 192.5 °
